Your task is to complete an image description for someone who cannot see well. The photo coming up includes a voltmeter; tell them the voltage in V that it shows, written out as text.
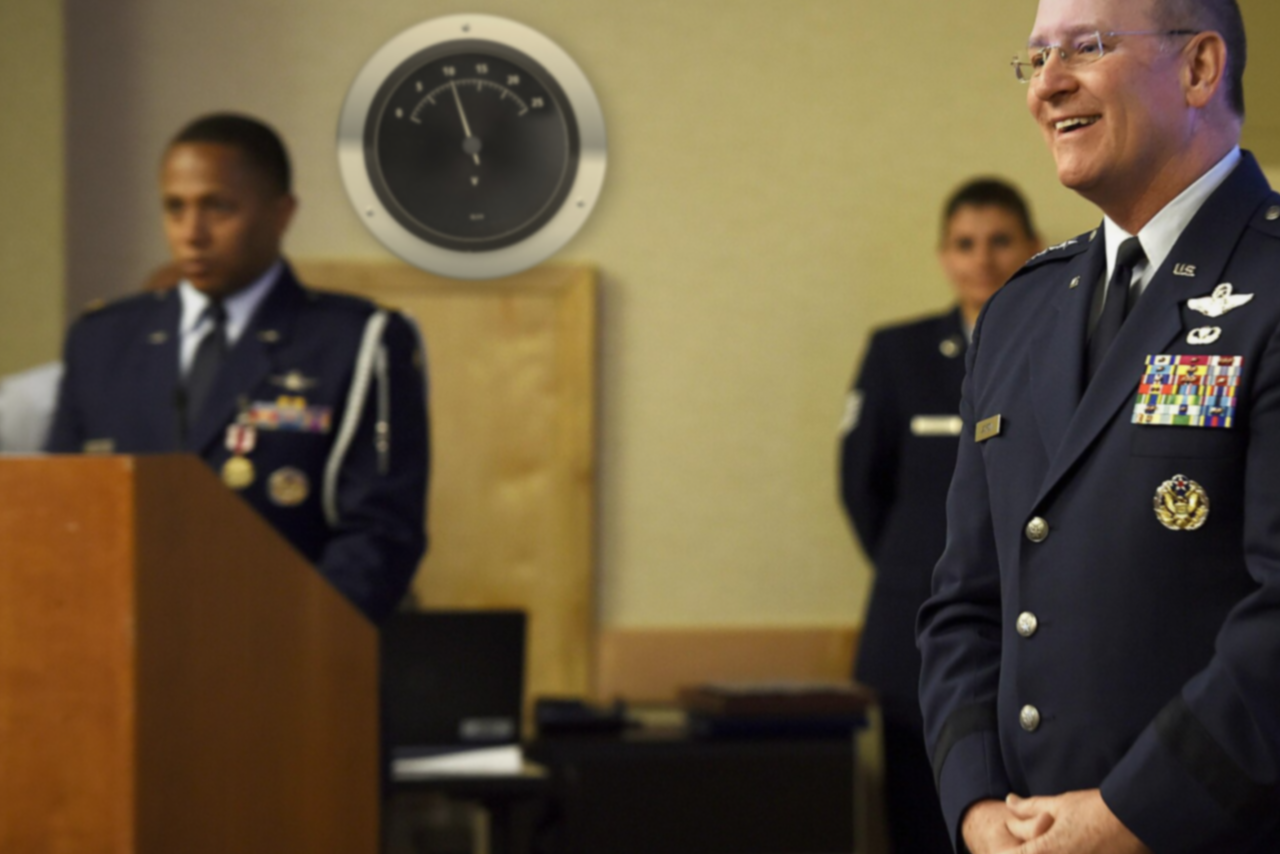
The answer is 10 V
